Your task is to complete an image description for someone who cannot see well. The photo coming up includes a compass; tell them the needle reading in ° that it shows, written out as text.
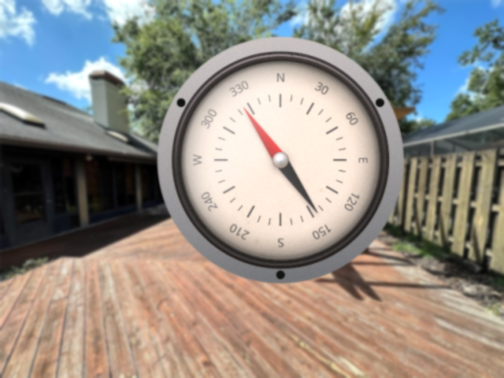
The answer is 325 °
